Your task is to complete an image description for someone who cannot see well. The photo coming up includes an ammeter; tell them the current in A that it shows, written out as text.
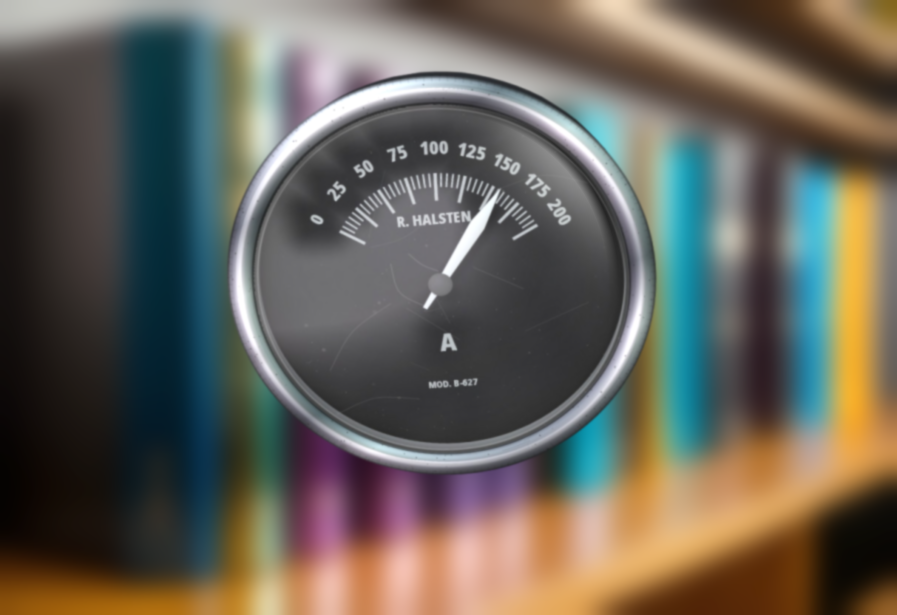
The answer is 155 A
